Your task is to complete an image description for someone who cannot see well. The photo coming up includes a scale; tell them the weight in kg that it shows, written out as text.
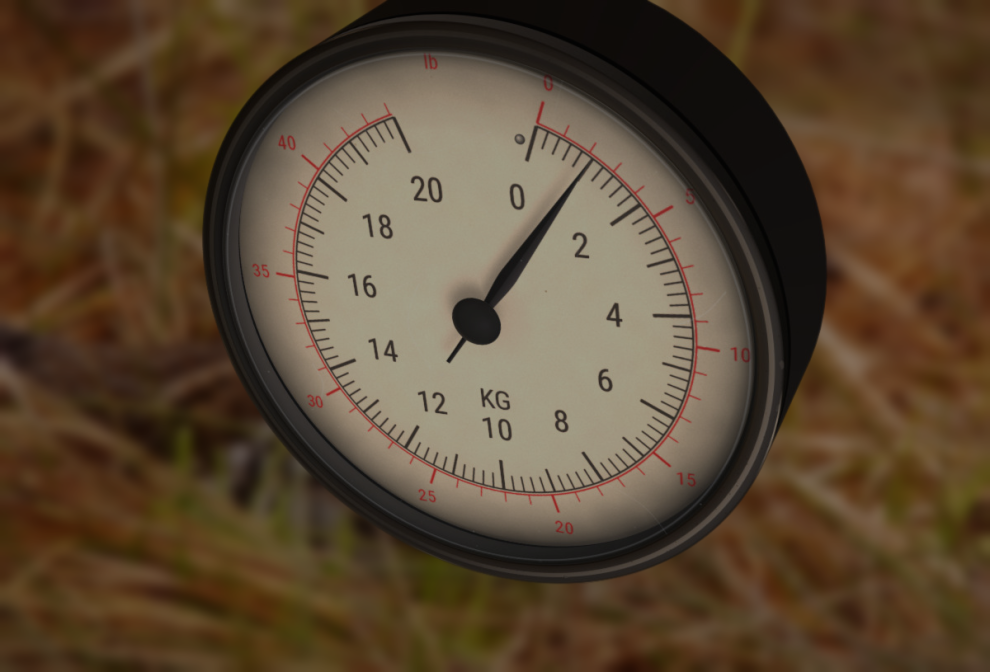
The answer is 1 kg
